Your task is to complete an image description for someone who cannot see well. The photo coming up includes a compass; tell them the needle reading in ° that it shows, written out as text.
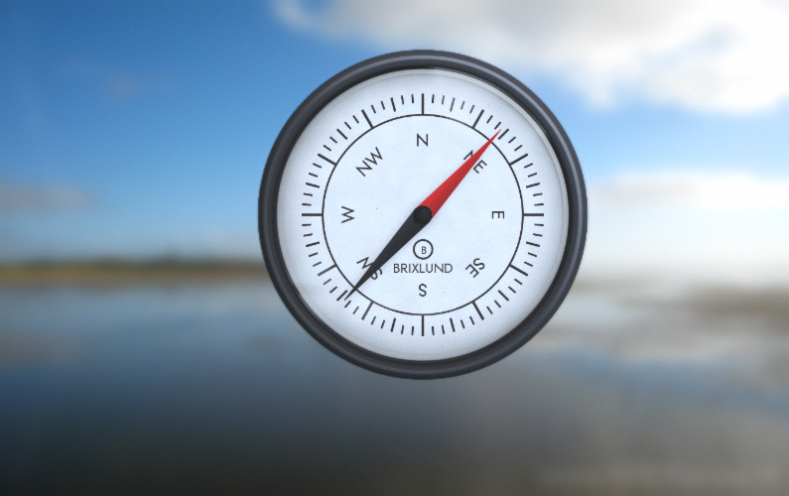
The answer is 42.5 °
